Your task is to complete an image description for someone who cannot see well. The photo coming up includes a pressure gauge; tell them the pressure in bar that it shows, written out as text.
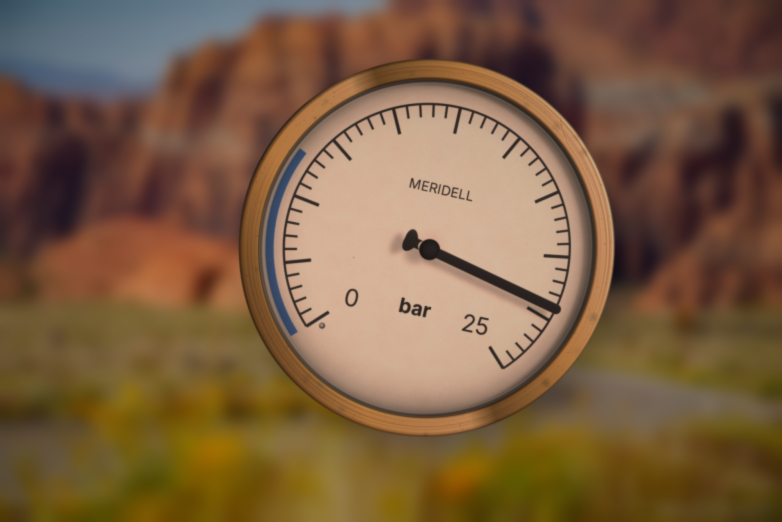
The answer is 22 bar
